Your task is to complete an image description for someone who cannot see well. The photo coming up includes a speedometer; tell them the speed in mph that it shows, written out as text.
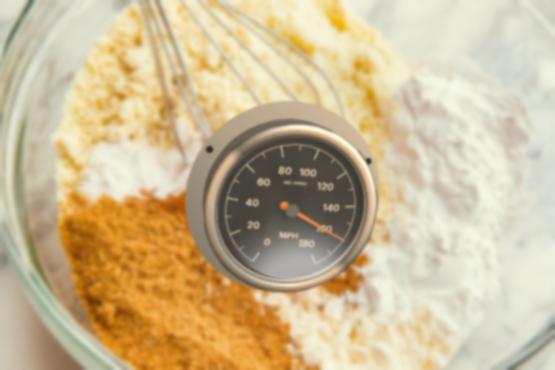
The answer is 160 mph
